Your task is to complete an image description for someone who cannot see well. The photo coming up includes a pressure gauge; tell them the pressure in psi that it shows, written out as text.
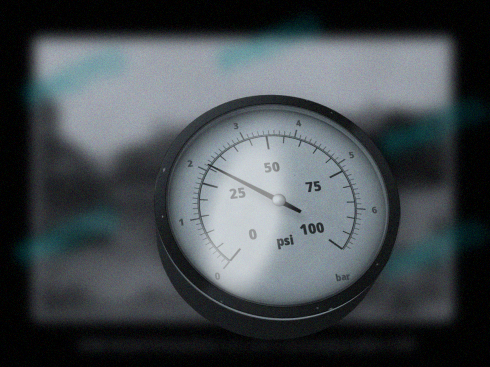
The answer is 30 psi
